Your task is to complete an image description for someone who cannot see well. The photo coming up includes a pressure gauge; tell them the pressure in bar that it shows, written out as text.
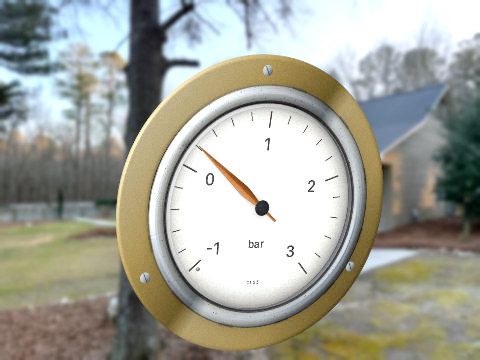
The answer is 0.2 bar
